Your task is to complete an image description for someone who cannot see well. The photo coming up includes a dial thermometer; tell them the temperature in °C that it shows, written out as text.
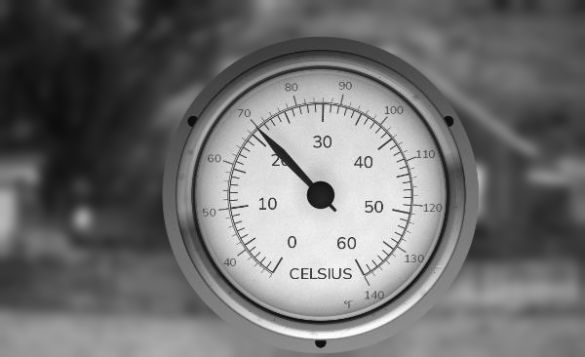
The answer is 21 °C
